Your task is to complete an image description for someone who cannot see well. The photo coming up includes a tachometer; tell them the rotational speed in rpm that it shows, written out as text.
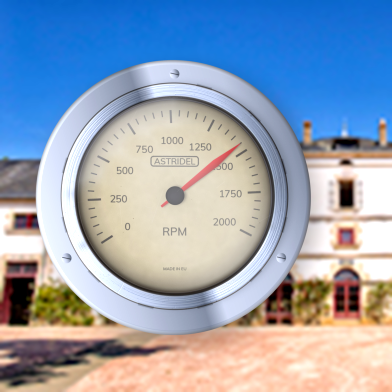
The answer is 1450 rpm
